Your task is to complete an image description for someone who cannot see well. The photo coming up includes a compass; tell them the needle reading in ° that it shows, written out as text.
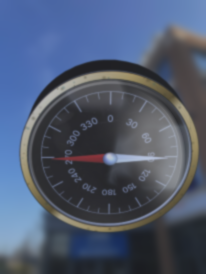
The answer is 270 °
